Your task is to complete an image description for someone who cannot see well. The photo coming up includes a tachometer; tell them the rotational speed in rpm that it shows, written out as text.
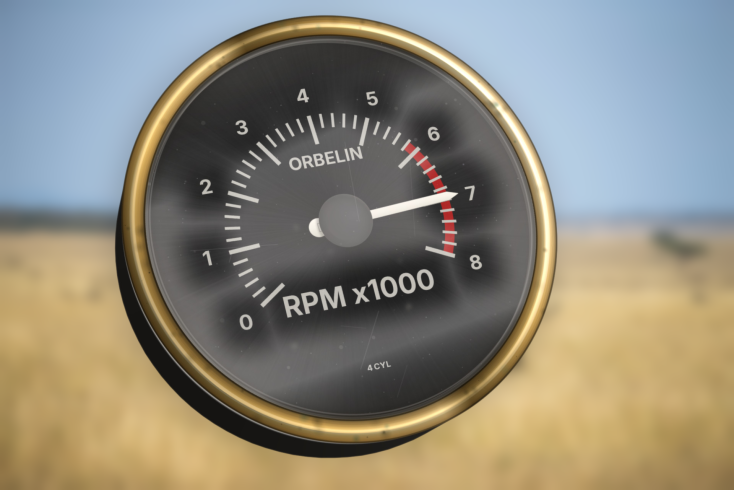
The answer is 7000 rpm
